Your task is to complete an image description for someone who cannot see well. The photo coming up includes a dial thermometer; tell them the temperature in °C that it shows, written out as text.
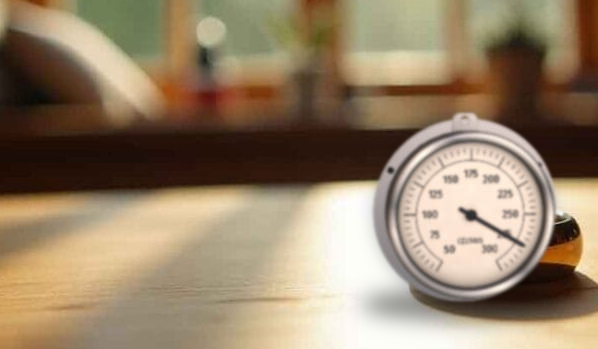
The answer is 275 °C
